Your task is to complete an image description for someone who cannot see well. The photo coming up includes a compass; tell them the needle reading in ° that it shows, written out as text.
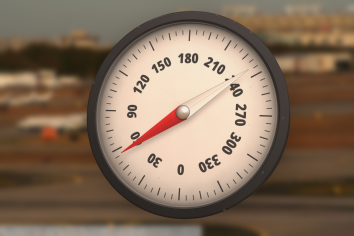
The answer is 55 °
